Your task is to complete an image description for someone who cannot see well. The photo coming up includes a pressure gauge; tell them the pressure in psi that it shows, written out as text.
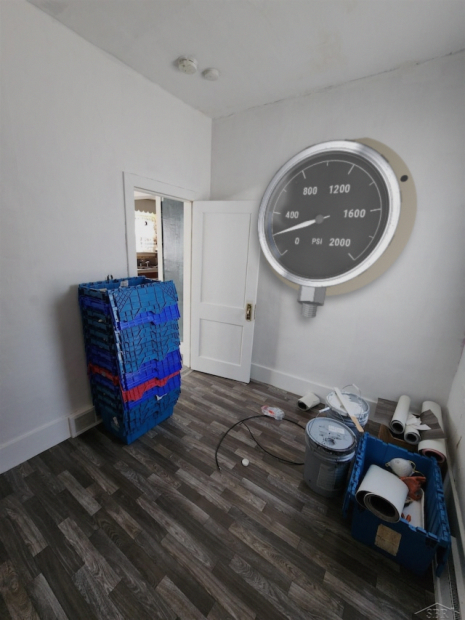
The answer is 200 psi
